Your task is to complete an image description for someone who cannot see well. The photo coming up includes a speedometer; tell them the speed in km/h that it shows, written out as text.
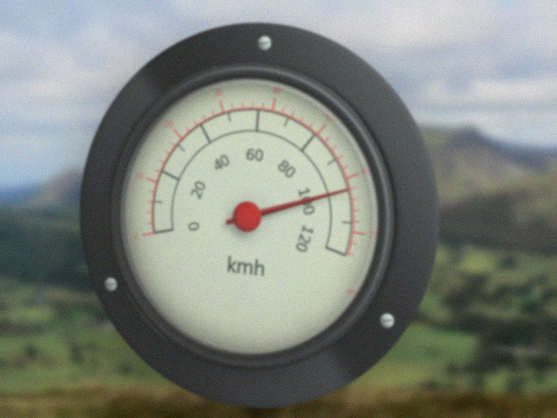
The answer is 100 km/h
